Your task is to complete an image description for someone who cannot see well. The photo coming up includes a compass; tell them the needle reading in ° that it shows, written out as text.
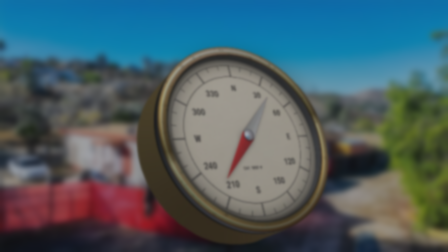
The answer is 220 °
